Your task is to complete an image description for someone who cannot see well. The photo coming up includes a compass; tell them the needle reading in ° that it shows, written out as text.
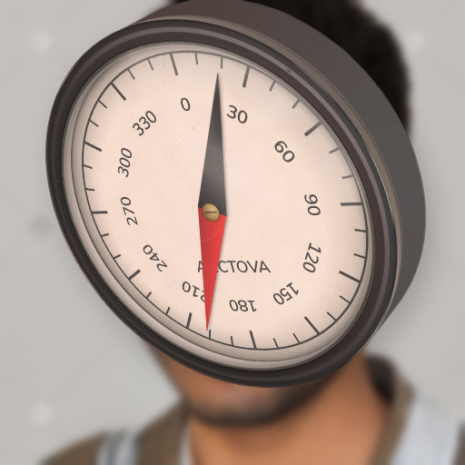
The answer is 200 °
